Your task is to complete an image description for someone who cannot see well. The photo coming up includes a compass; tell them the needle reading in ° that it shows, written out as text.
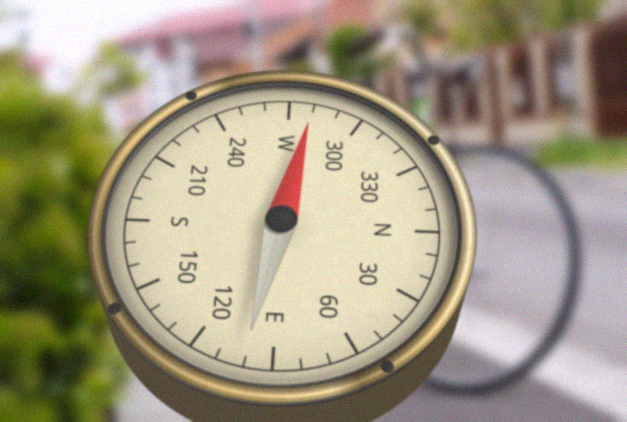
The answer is 280 °
